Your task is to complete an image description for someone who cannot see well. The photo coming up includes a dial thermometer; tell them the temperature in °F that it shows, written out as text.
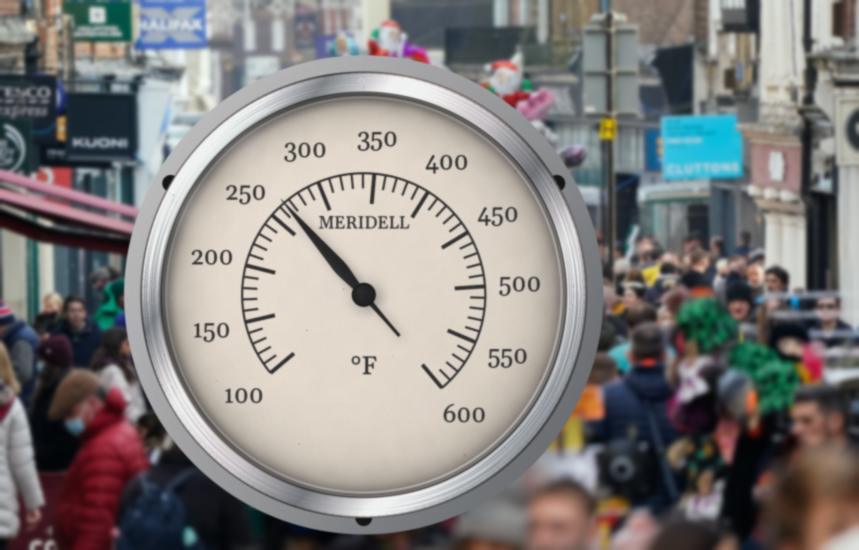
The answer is 265 °F
